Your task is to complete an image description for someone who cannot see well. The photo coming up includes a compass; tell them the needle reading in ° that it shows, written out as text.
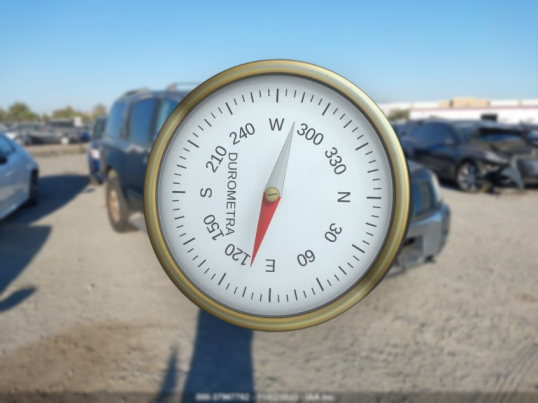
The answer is 105 °
